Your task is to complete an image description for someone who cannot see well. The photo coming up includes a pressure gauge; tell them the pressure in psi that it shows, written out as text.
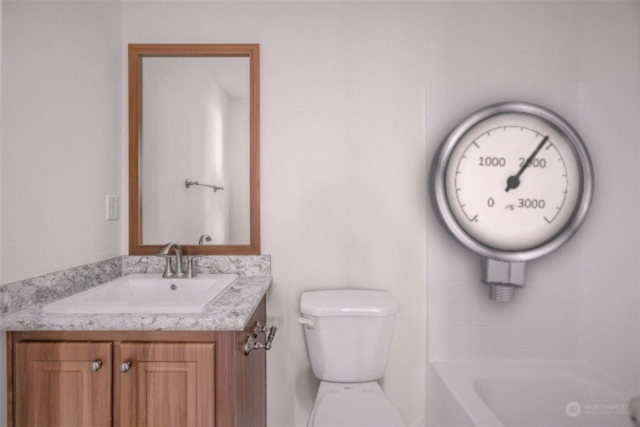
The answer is 1900 psi
